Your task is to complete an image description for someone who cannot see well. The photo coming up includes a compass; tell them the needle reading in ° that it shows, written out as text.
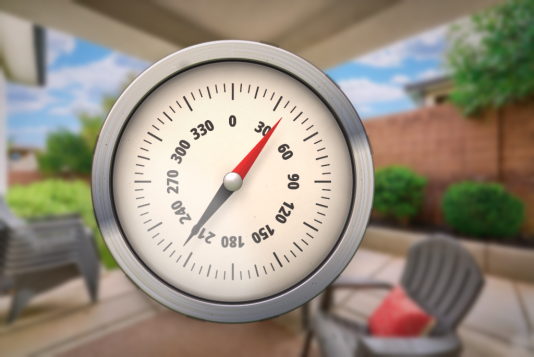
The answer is 37.5 °
